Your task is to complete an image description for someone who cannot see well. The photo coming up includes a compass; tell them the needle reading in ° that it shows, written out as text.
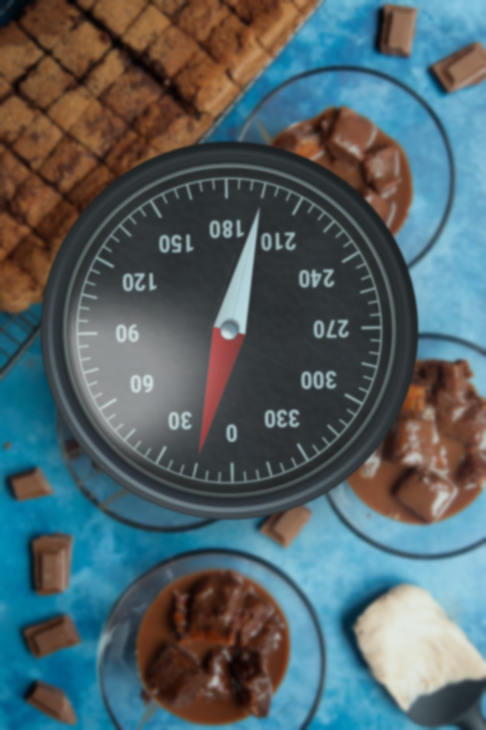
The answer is 15 °
